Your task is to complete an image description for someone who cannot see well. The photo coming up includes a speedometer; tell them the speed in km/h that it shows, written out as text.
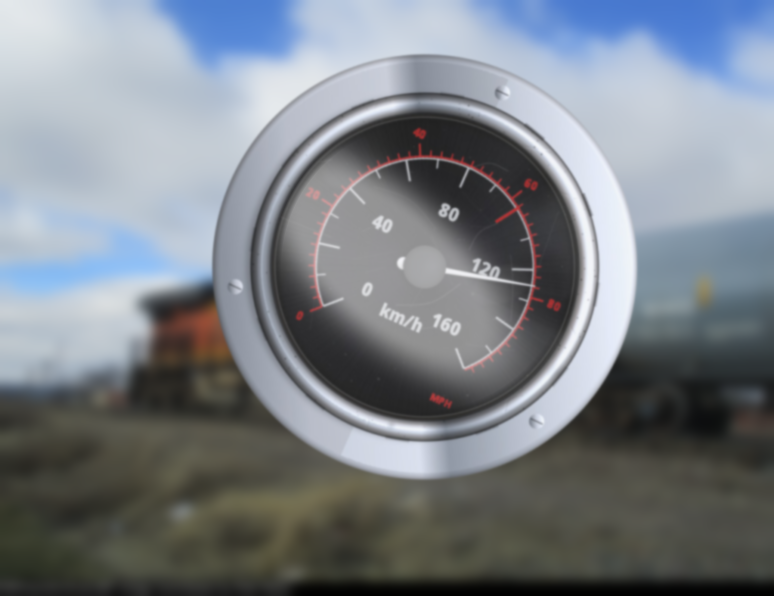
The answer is 125 km/h
